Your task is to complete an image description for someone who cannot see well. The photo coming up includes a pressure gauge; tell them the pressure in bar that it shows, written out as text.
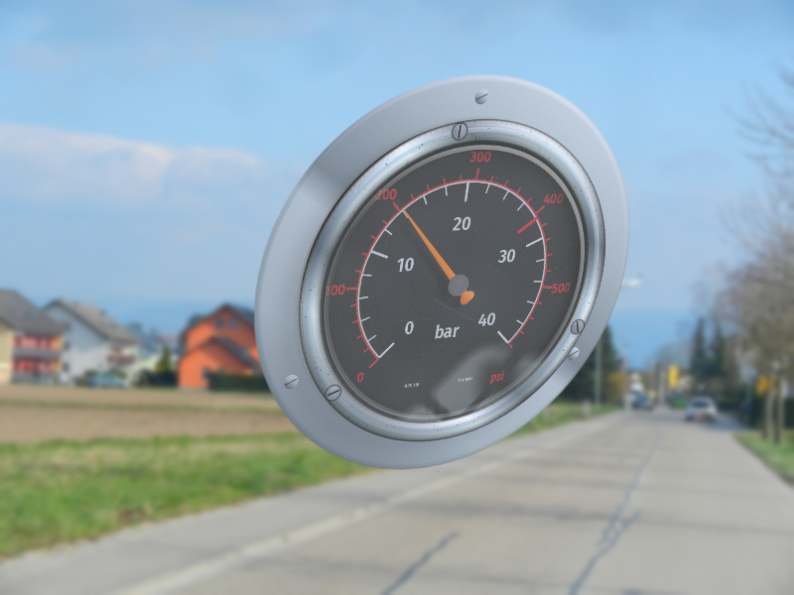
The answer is 14 bar
